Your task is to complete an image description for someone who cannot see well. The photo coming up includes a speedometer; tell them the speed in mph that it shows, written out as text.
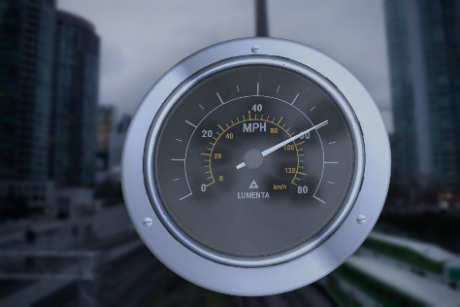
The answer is 60 mph
